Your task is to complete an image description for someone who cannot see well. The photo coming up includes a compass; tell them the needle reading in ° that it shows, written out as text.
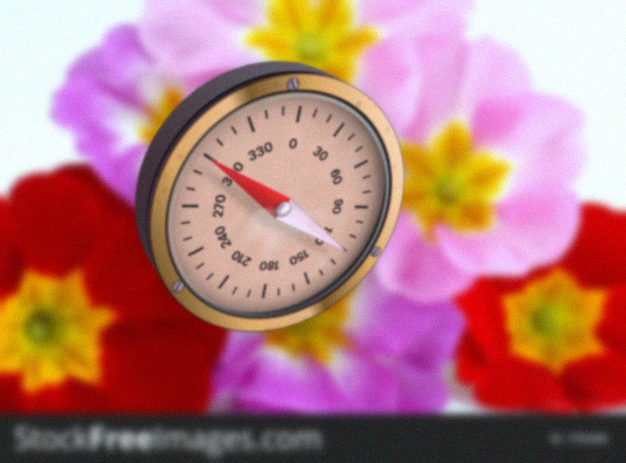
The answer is 300 °
